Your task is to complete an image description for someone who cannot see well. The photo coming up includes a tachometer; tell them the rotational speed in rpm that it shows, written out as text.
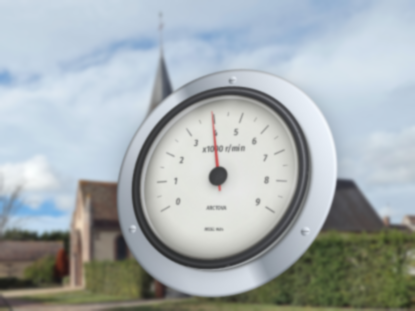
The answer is 4000 rpm
